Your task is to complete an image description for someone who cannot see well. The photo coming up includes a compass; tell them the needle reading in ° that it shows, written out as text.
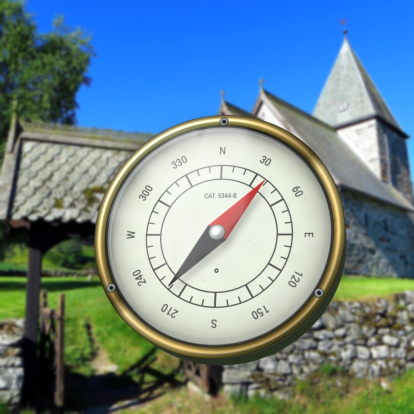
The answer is 40 °
